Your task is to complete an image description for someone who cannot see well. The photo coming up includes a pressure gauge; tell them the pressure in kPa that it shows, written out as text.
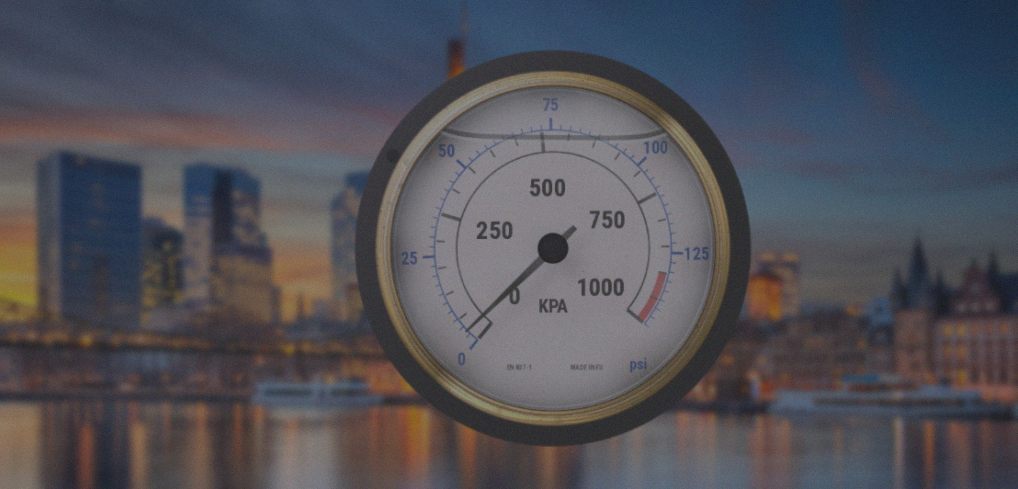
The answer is 25 kPa
